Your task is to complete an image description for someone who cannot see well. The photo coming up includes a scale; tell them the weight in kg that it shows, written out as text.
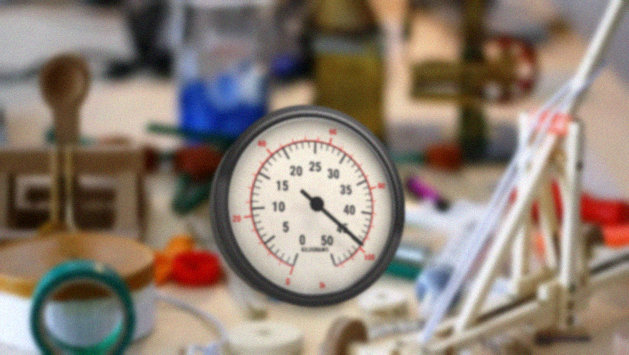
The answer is 45 kg
